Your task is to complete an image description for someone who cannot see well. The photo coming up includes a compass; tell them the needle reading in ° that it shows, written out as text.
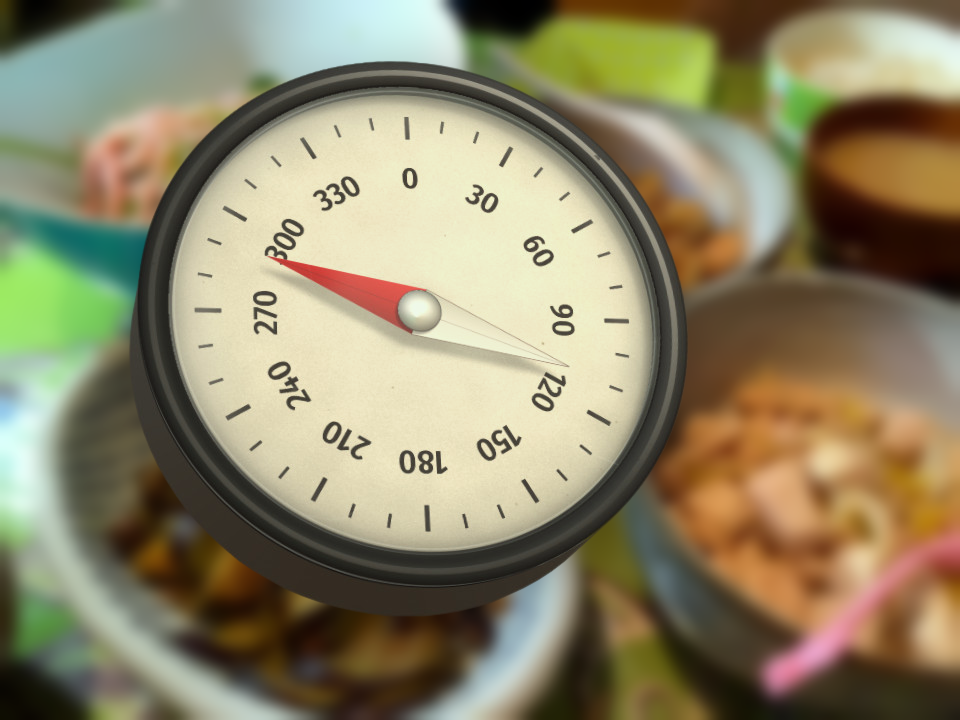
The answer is 290 °
